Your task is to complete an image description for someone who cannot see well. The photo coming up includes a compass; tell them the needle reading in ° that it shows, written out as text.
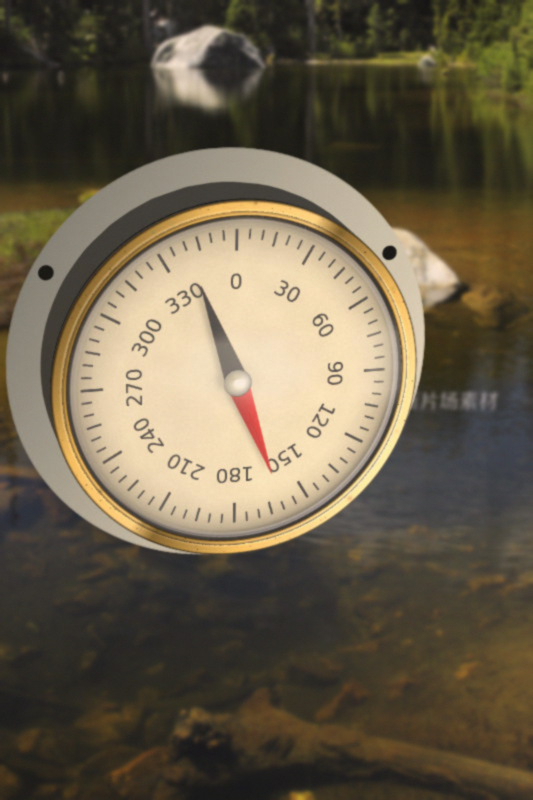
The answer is 160 °
